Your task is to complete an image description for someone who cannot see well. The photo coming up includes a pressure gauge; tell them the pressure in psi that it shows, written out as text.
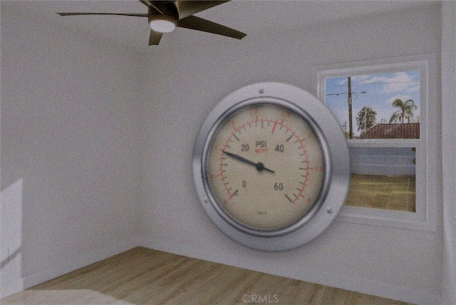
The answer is 14 psi
